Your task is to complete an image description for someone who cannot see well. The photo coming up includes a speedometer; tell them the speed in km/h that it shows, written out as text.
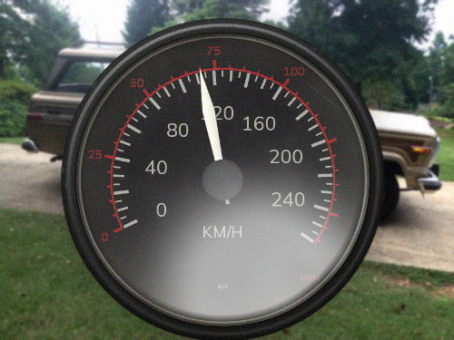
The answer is 112.5 km/h
